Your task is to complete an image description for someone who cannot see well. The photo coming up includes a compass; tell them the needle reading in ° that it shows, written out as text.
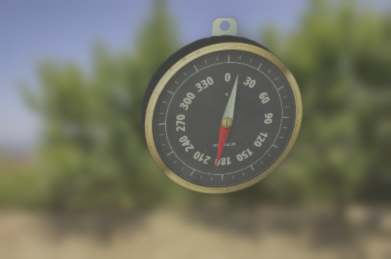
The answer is 190 °
